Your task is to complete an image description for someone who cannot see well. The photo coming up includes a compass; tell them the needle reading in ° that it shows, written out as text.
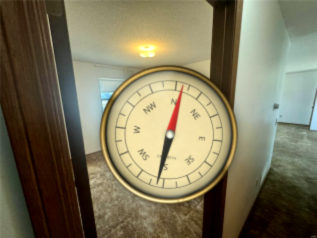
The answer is 7.5 °
